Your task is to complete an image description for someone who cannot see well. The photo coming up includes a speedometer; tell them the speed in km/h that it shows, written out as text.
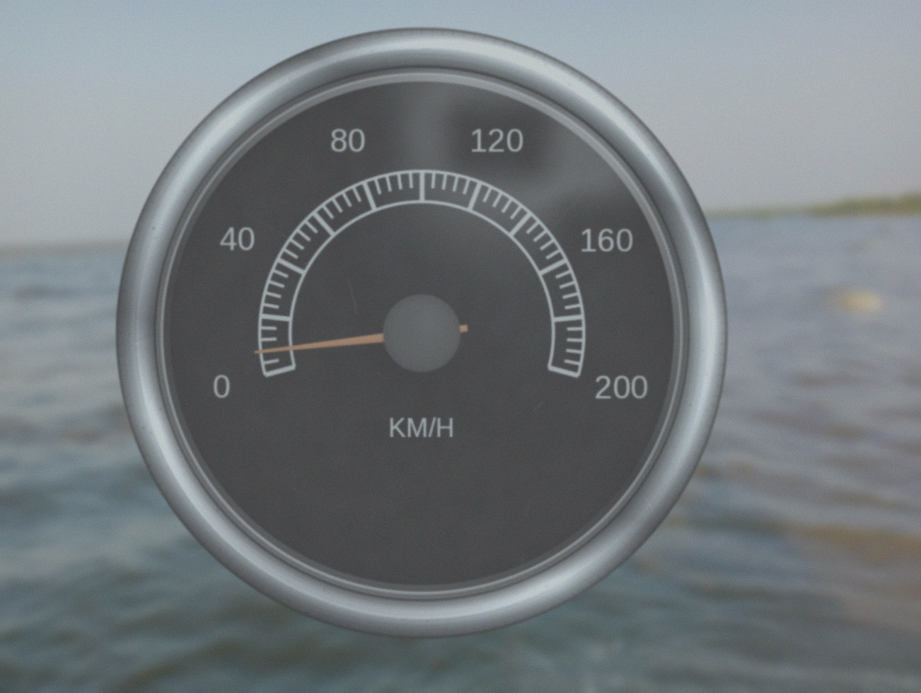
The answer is 8 km/h
